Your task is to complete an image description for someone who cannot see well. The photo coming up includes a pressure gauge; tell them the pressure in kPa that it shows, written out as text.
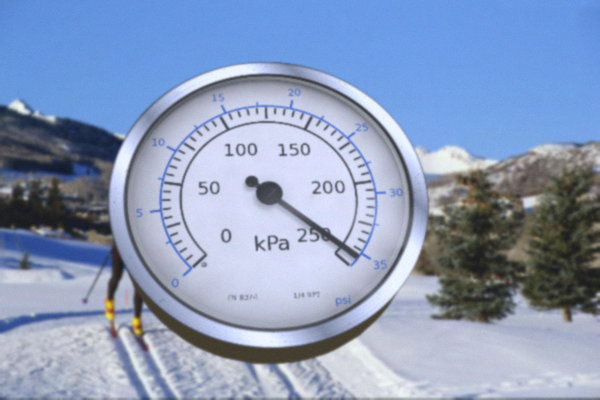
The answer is 245 kPa
